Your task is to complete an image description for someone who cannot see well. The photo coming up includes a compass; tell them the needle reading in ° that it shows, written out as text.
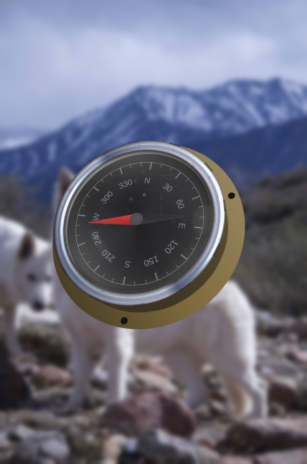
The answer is 260 °
